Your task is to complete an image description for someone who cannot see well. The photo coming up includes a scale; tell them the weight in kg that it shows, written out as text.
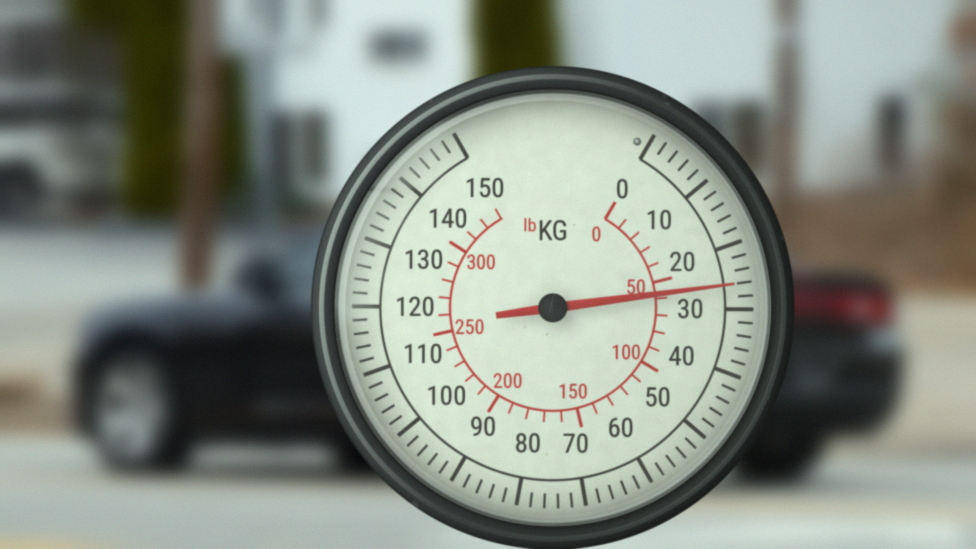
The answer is 26 kg
